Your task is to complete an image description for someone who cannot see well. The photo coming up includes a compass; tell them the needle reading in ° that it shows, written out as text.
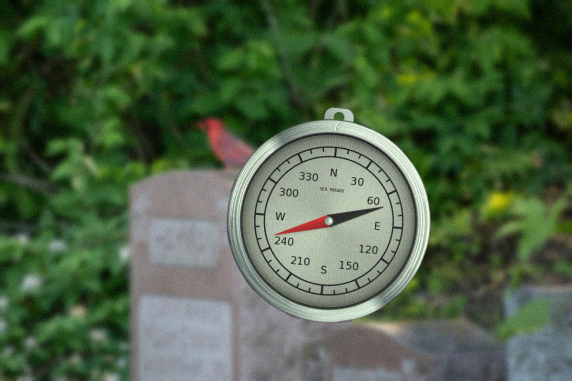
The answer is 250 °
